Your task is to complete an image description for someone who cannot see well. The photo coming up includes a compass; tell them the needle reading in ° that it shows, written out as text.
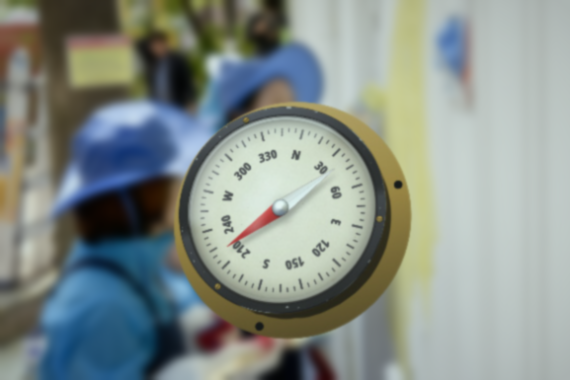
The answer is 220 °
